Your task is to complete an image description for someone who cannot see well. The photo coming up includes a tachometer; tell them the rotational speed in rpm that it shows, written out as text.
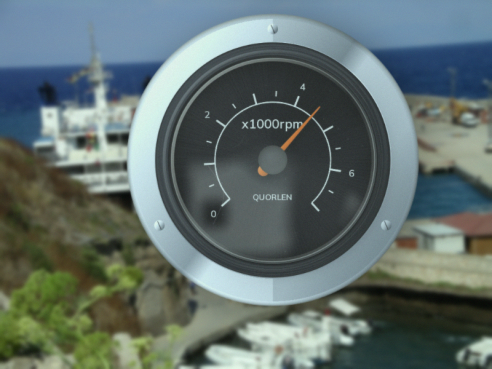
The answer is 4500 rpm
